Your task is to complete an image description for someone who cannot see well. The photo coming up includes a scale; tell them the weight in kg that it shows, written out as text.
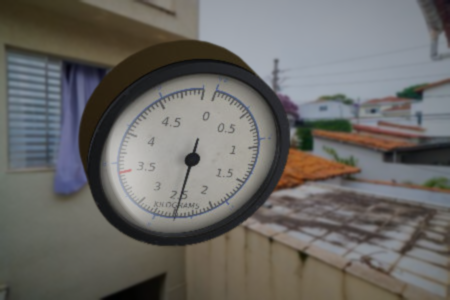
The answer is 2.5 kg
